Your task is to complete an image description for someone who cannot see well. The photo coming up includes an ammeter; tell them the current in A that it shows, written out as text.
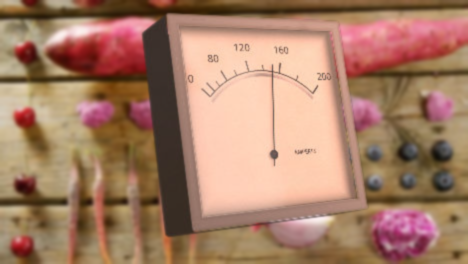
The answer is 150 A
